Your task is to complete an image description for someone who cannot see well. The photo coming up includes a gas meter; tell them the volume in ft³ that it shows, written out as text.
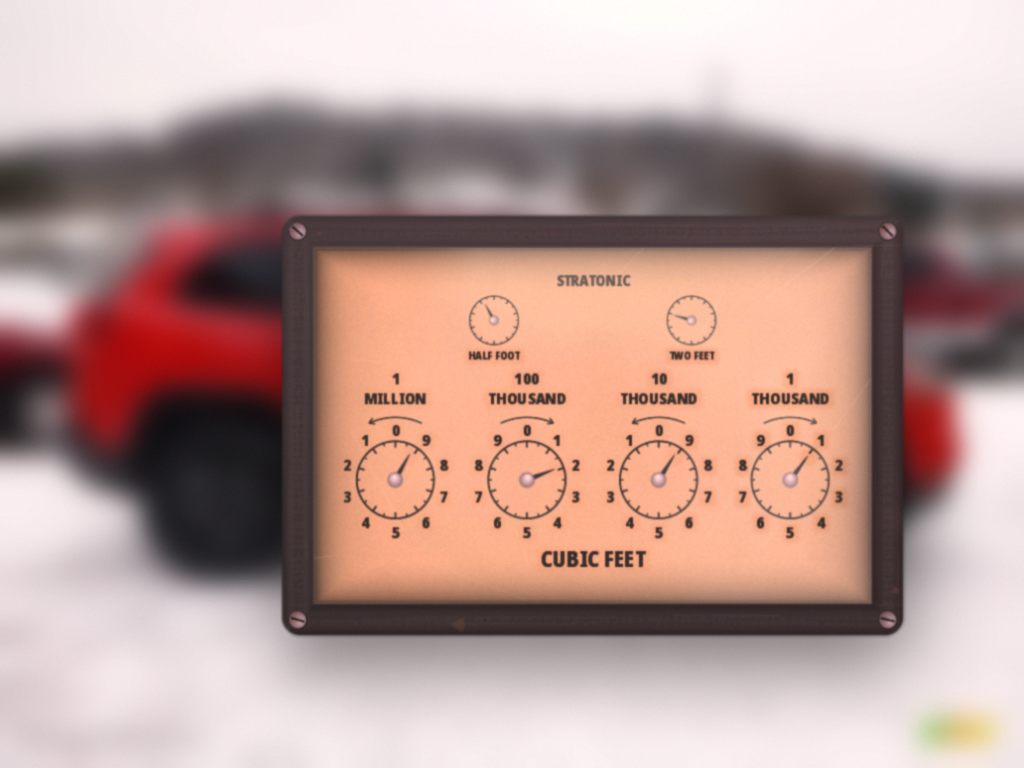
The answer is 919100 ft³
